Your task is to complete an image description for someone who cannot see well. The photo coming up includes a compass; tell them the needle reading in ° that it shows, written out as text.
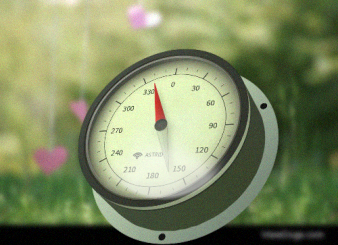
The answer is 340 °
